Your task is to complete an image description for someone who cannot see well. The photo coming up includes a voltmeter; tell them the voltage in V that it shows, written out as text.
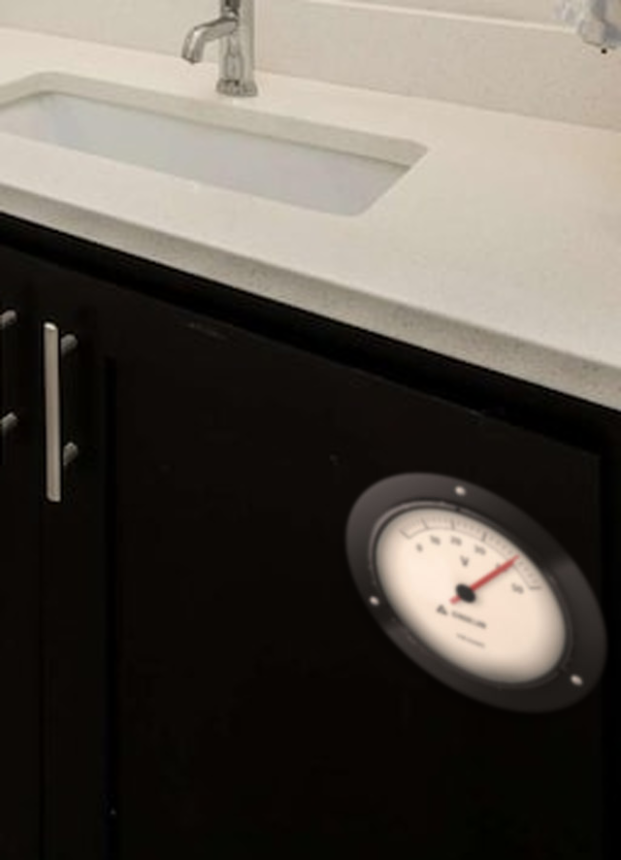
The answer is 40 V
